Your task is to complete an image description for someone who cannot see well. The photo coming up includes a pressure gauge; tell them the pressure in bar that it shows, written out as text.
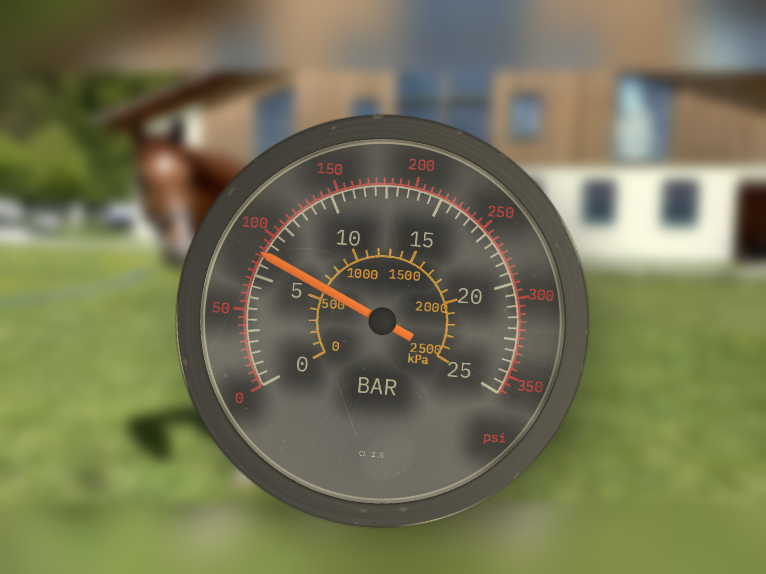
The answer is 6 bar
